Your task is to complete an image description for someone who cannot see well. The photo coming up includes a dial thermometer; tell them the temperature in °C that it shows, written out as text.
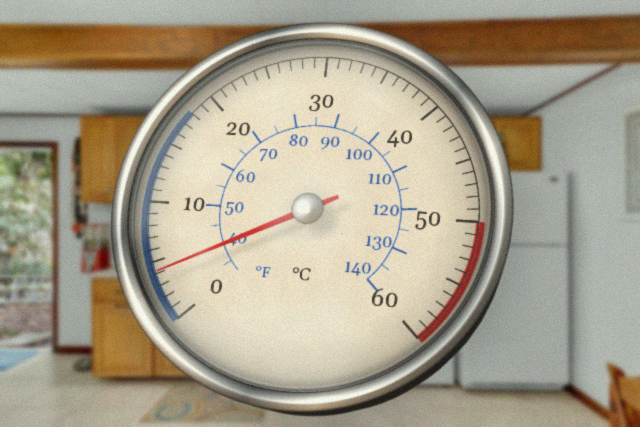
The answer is 4 °C
